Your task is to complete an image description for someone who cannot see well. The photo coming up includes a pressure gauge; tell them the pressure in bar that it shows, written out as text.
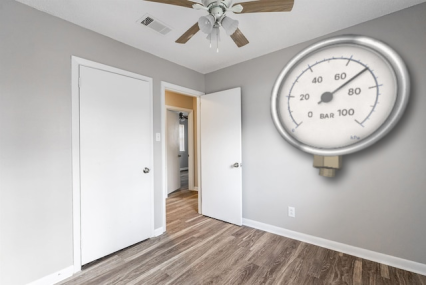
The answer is 70 bar
